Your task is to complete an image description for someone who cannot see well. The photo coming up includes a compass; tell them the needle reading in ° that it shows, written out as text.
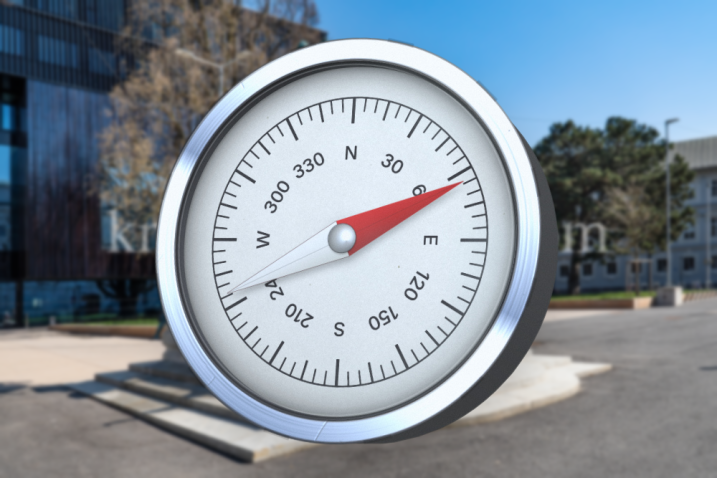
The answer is 65 °
